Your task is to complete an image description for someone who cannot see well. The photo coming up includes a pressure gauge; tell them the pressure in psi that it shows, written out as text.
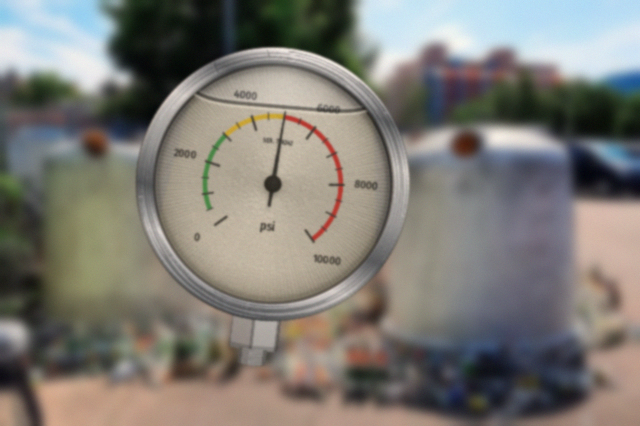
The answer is 5000 psi
